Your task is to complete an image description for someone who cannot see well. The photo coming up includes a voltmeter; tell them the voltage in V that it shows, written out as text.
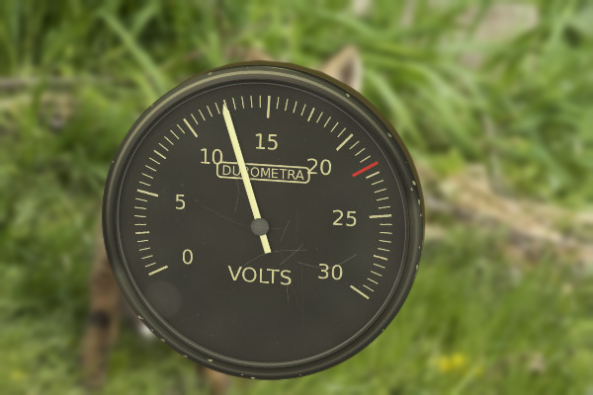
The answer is 12.5 V
